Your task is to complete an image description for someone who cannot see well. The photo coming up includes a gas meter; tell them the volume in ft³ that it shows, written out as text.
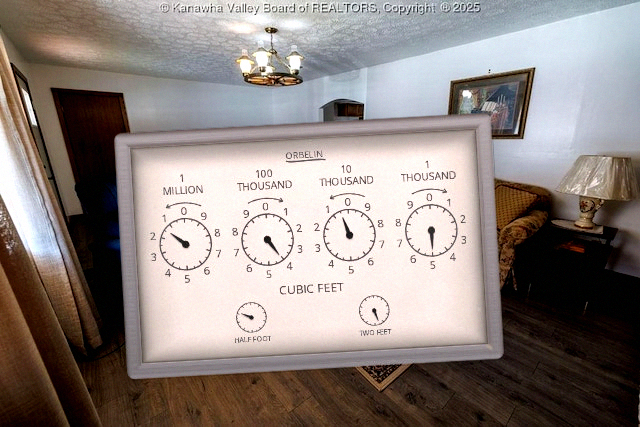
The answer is 140500 ft³
